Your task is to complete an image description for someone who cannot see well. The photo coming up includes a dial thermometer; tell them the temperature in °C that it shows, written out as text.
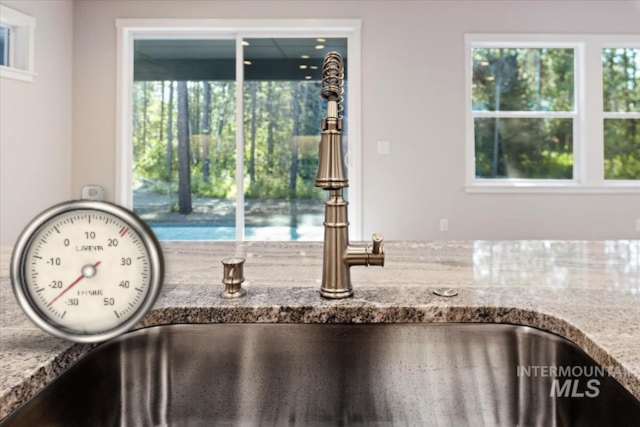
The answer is -25 °C
